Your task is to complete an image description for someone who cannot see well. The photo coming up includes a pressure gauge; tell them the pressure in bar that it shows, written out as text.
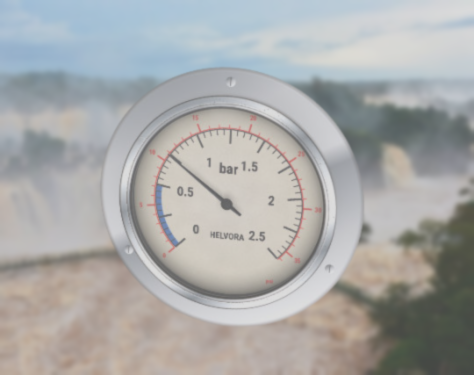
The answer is 0.75 bar
